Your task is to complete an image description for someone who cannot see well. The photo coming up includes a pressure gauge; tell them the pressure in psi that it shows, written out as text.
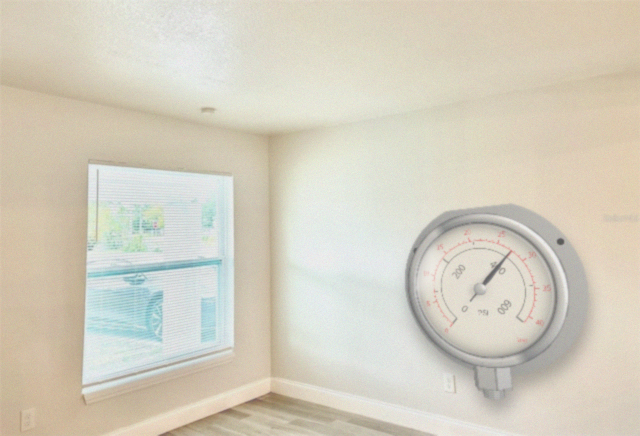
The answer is 400 psi
